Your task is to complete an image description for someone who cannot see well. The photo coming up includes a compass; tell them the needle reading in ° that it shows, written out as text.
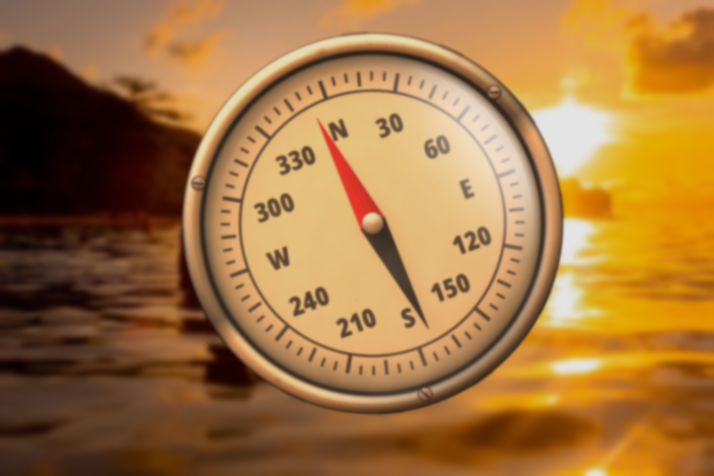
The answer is 352.5 °
